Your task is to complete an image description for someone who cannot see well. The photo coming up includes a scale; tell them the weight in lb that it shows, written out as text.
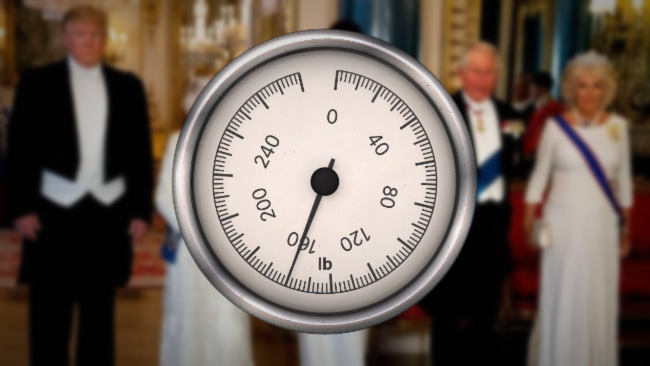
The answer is 160 lb
